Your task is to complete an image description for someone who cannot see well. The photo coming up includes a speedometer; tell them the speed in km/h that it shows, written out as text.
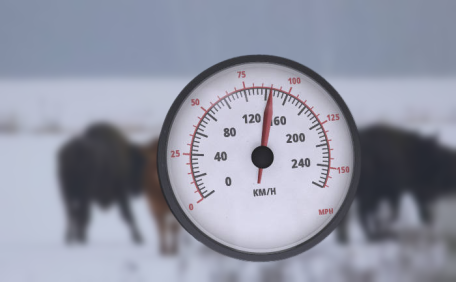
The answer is 144 km/h
